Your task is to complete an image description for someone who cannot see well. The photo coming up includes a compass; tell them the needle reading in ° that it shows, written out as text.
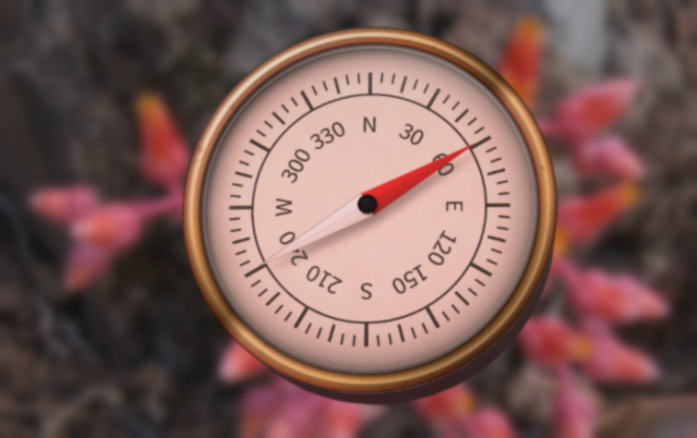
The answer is 60 °
